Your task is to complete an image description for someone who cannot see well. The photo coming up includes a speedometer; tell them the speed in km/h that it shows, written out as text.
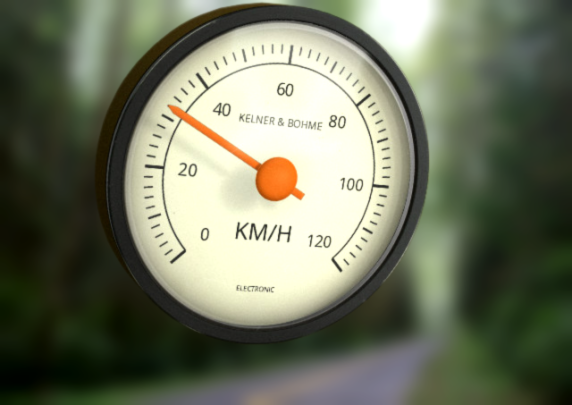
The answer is 32 km/h
